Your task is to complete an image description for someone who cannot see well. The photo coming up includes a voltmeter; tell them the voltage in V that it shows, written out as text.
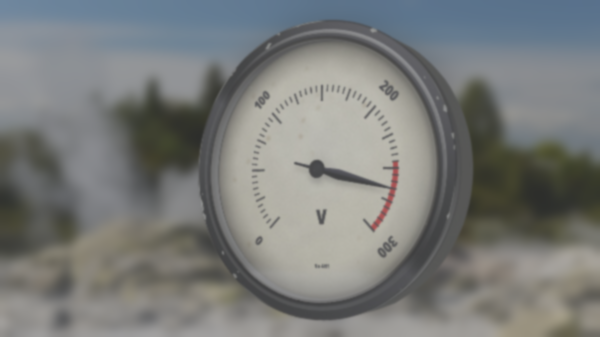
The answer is 265 V
